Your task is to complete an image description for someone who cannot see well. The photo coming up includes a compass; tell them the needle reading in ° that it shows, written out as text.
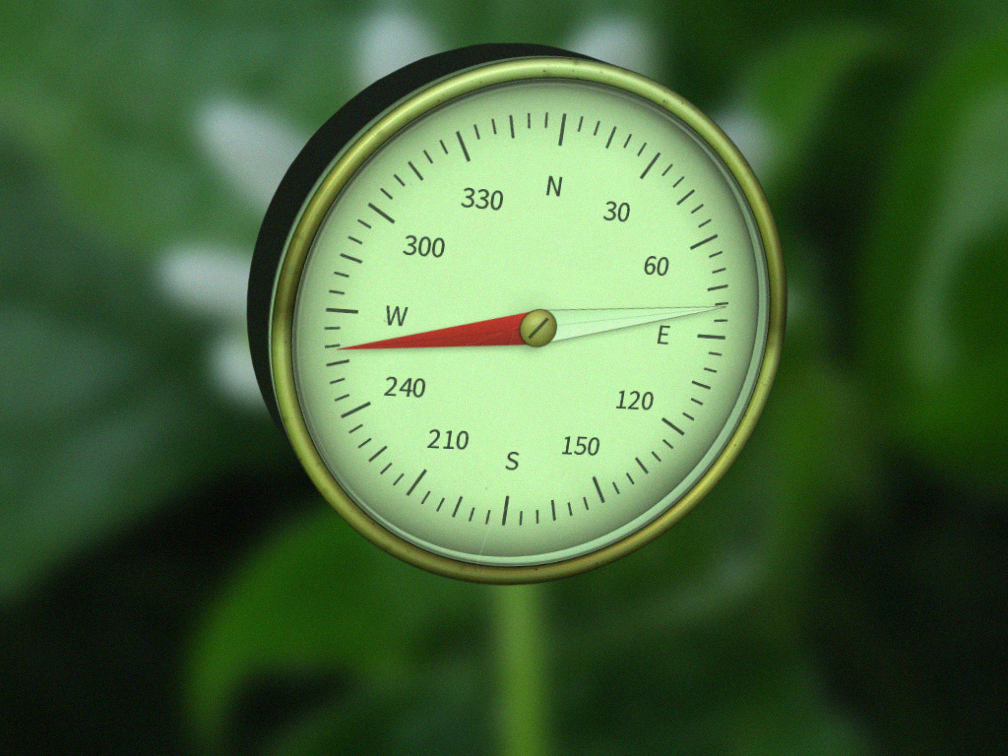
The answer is 260 °
